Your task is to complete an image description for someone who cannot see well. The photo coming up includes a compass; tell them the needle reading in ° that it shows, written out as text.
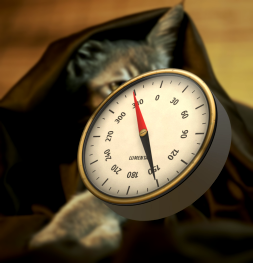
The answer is 330 °
